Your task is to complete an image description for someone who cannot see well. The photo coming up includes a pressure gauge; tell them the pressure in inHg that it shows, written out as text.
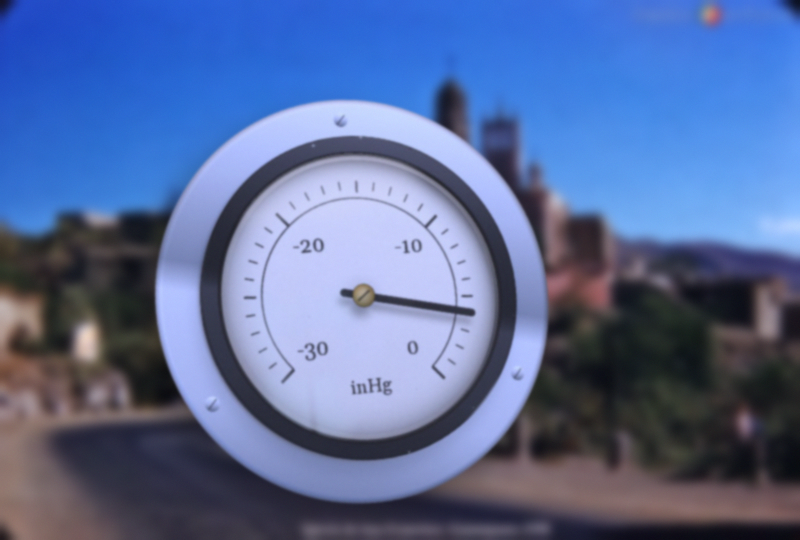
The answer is -4 inHg
